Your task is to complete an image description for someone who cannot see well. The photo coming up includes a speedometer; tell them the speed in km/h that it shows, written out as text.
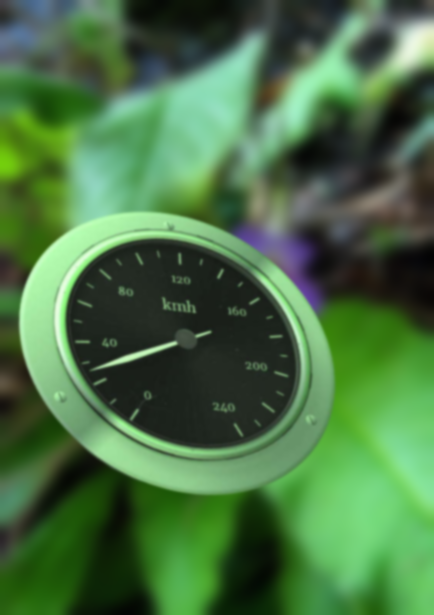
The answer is 25 km/h
